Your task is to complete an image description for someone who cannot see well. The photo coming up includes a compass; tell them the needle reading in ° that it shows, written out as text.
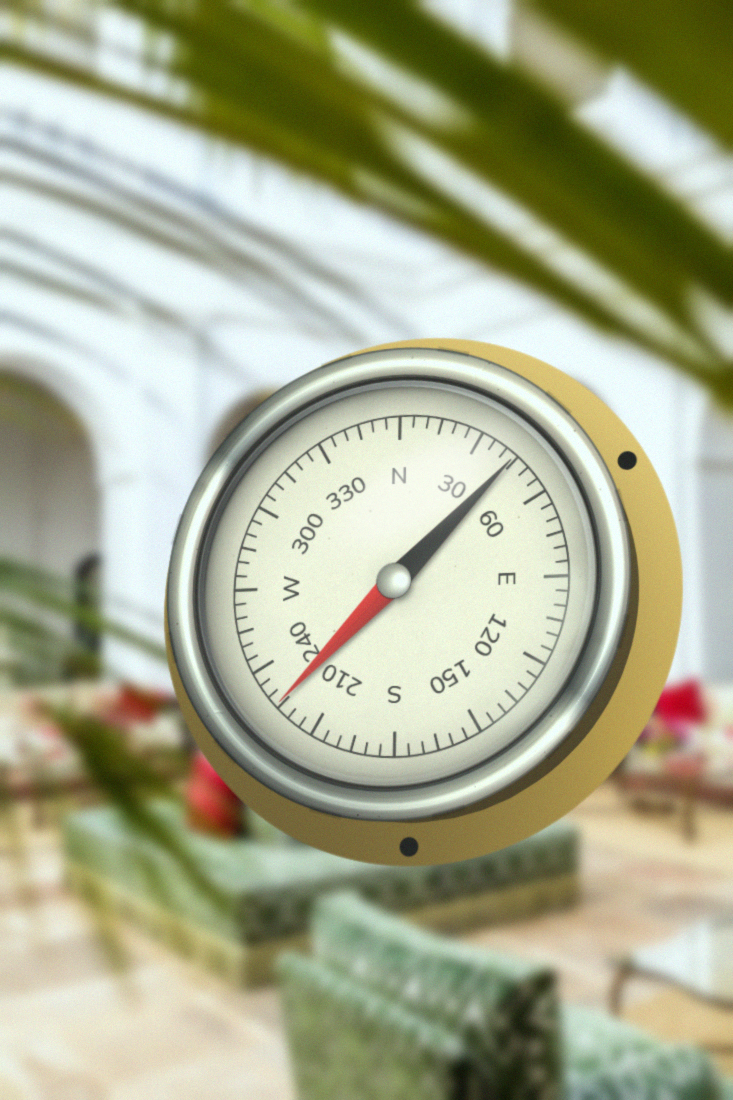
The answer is 225 °
